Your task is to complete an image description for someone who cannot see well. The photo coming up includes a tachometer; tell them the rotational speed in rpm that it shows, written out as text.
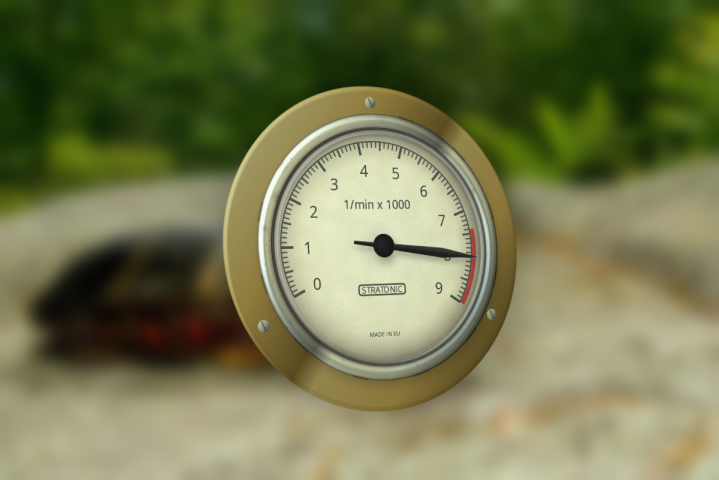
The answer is 8000 rpm
